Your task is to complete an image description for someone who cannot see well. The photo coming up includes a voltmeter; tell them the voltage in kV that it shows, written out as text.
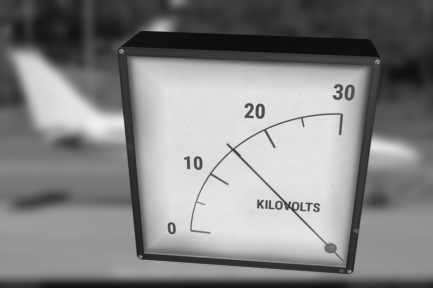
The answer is 15 kV
